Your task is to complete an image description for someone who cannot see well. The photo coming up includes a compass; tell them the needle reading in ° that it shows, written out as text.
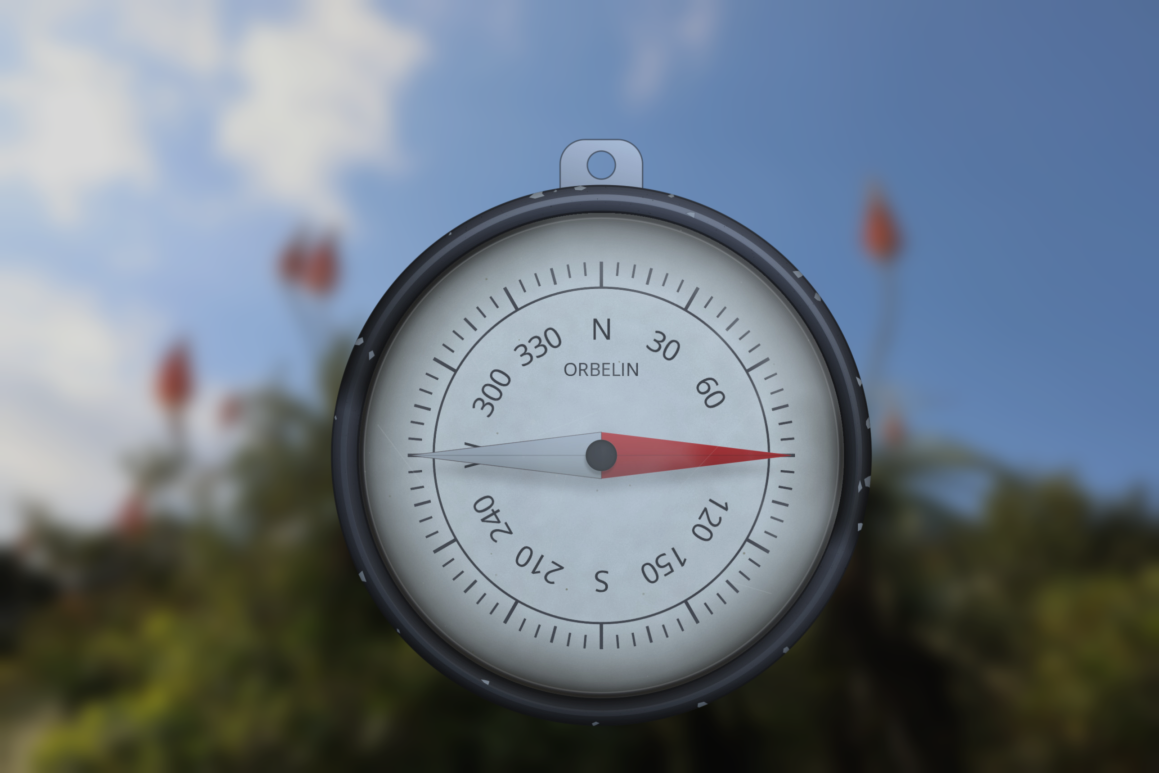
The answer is 90 °
